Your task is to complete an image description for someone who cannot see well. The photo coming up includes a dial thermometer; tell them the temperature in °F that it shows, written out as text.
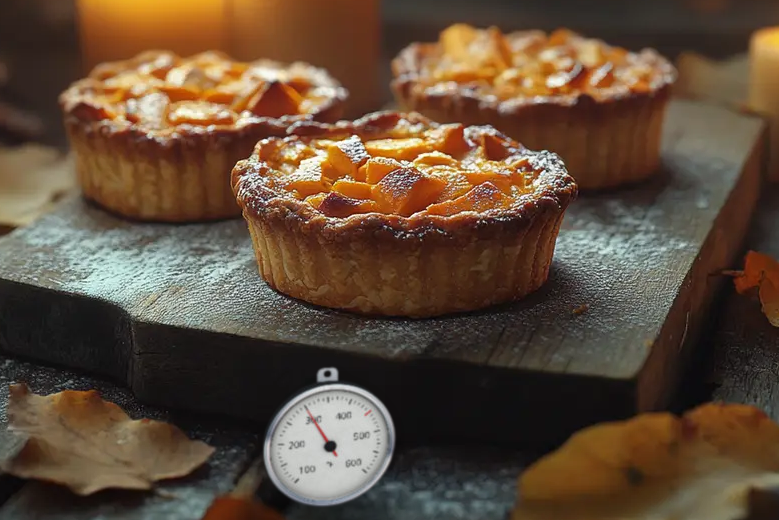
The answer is 300 °F
